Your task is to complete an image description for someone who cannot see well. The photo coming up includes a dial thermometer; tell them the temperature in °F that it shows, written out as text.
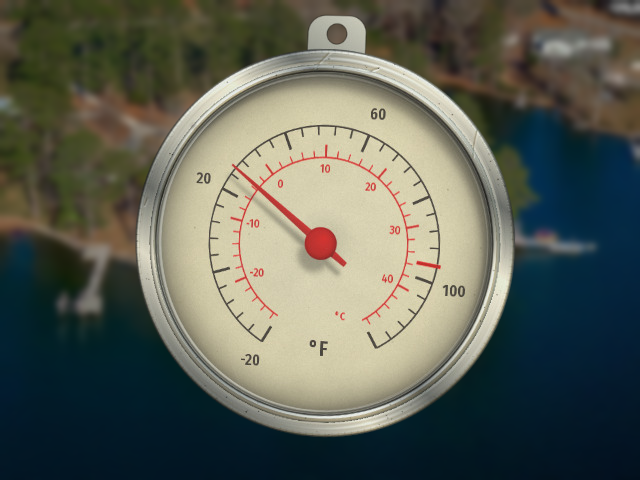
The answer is 26 °F
